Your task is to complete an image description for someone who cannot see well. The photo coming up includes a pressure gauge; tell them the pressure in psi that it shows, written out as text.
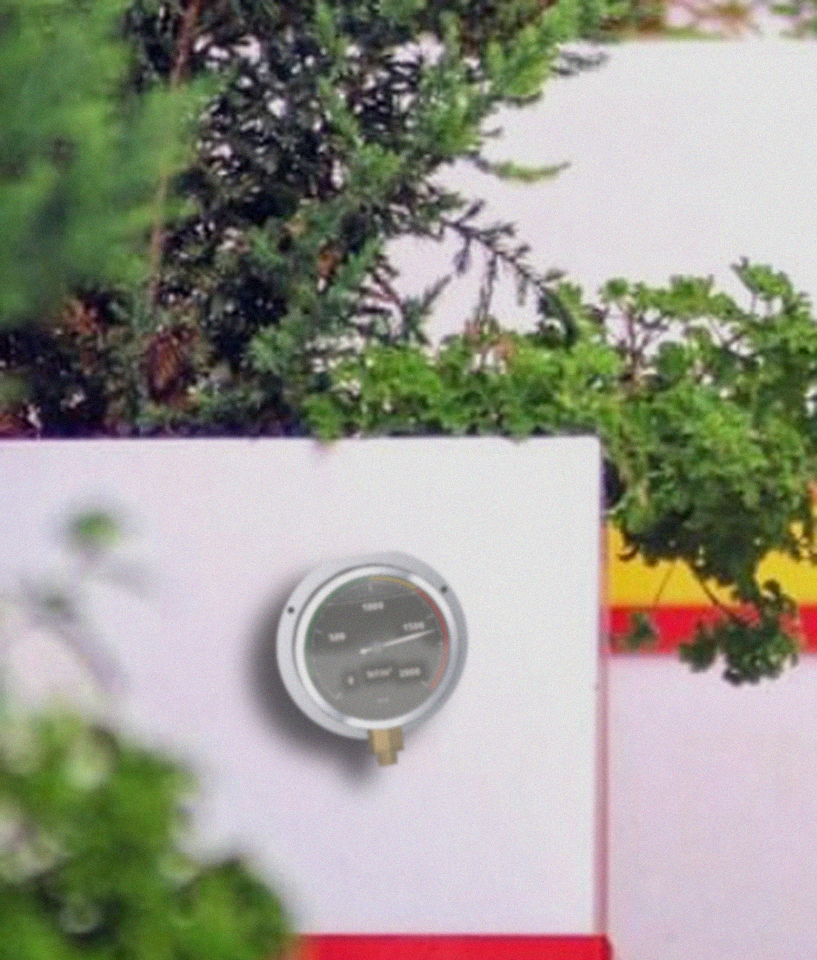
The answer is 1600 psi
